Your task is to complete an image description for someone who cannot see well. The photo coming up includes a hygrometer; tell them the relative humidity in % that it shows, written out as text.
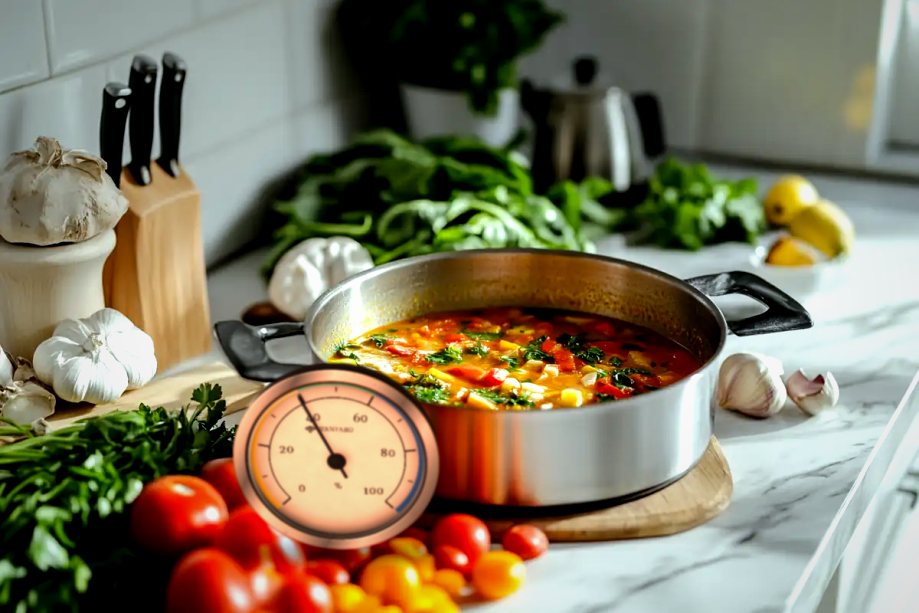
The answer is 40 %
